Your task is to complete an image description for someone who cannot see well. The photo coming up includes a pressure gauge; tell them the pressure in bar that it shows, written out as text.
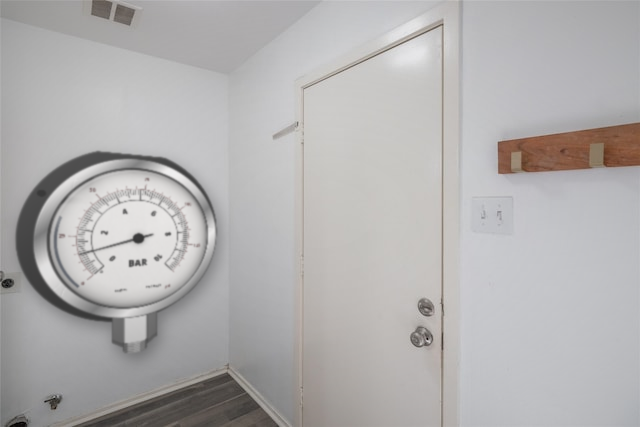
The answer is 1 bar
